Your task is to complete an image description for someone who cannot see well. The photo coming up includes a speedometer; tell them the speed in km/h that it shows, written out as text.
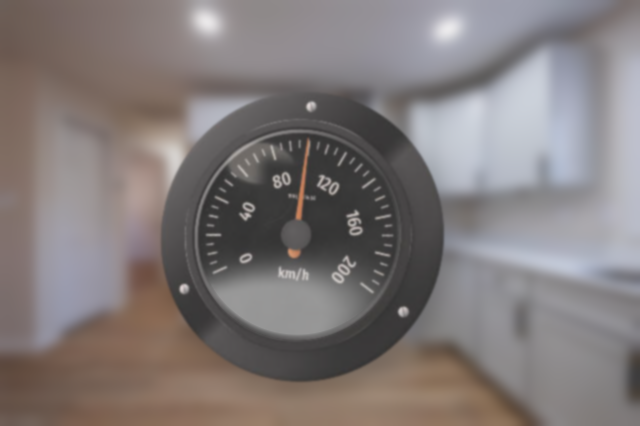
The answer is 100 km/h
